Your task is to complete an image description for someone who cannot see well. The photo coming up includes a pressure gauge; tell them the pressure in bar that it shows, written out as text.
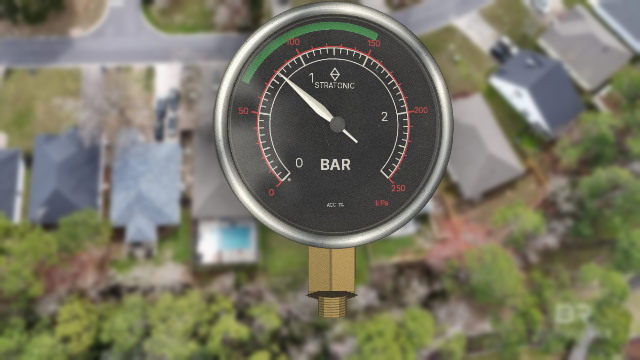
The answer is 0.8 bar
